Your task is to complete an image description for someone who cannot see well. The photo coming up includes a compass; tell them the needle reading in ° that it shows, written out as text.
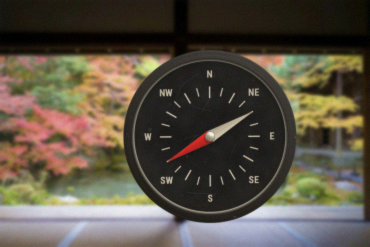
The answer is 240 °
